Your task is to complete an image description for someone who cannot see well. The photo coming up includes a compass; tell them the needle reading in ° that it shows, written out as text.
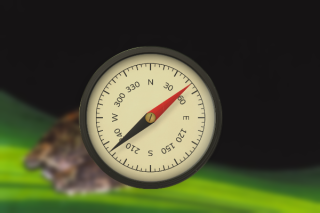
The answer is 50 °
